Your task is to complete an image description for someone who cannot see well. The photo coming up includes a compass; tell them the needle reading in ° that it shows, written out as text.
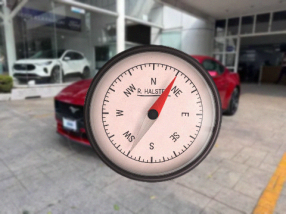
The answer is 30 °
